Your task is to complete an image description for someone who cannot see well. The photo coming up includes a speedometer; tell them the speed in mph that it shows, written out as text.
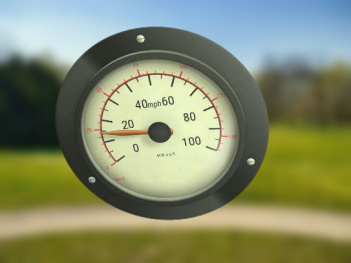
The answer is 15 mph
